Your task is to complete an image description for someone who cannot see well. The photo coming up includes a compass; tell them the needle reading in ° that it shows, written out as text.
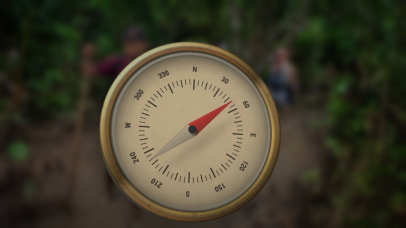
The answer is 50 °
